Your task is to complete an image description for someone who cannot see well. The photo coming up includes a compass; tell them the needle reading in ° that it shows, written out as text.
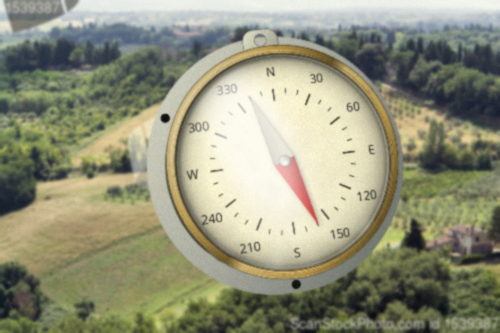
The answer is 160 °
